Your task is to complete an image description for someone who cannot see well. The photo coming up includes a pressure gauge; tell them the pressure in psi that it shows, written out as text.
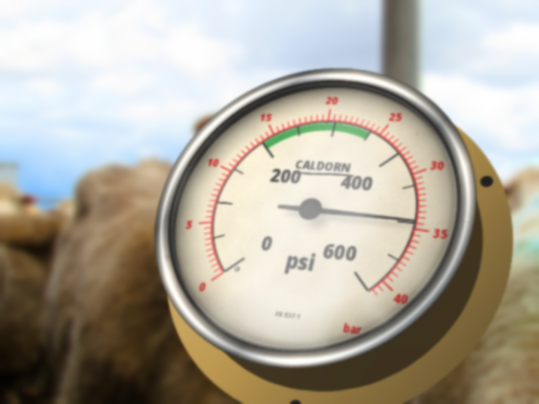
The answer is 500 psi
